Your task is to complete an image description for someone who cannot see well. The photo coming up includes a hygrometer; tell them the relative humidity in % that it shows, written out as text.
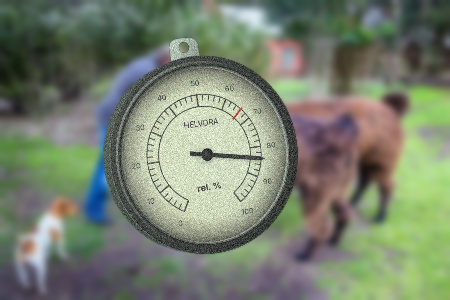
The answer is 84 %
